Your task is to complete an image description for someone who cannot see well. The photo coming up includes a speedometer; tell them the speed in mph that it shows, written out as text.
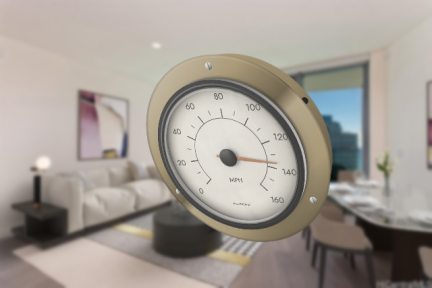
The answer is 135 mph
